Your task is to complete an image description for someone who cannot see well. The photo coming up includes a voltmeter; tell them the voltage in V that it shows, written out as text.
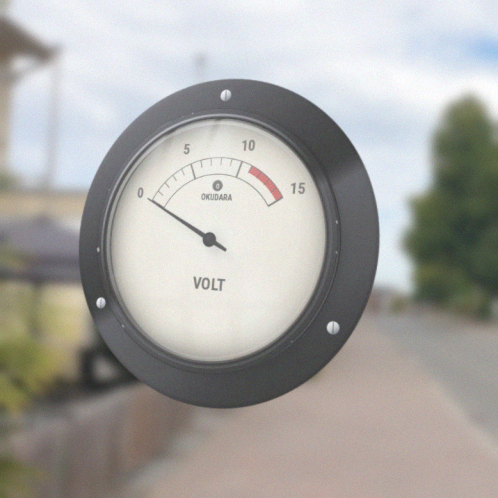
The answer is 0 V
